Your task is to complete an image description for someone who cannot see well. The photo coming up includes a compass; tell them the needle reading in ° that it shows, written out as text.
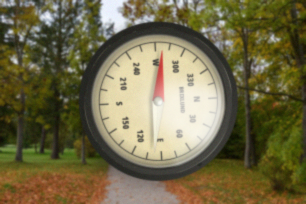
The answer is 277.5 °
